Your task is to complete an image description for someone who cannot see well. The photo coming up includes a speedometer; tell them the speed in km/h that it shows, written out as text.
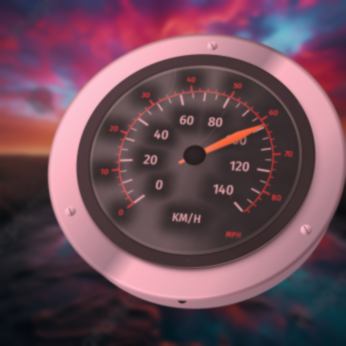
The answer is 100 km/h
